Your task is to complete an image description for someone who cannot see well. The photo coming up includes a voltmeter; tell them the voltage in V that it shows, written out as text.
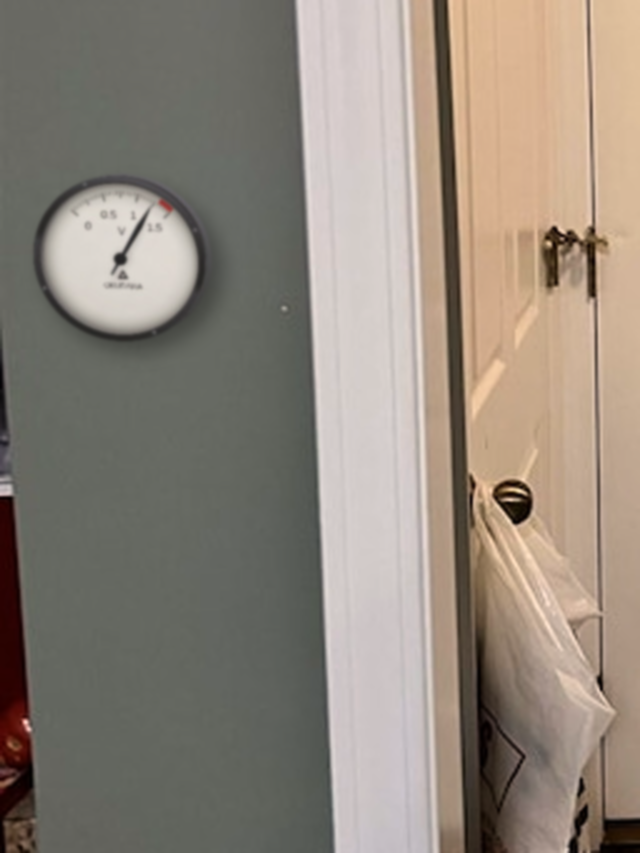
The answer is 1.25 V
